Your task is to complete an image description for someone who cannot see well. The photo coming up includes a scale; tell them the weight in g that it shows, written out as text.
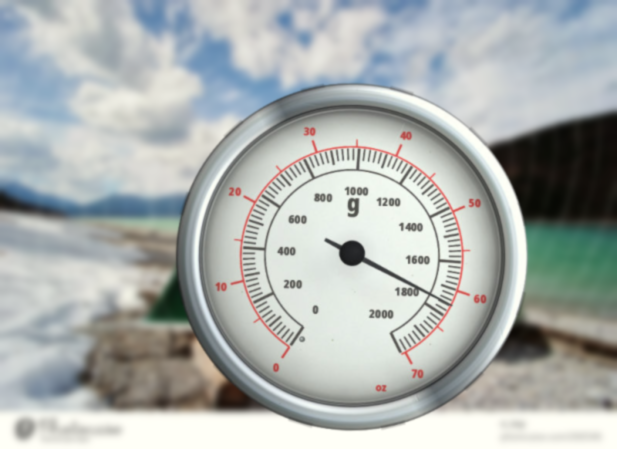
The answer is 1760 g
